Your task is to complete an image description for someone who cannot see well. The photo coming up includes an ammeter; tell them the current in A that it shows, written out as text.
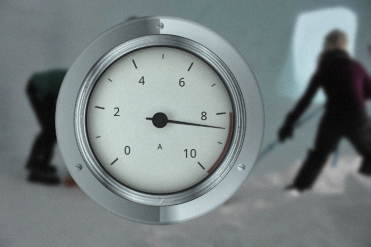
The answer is 8.5 A
